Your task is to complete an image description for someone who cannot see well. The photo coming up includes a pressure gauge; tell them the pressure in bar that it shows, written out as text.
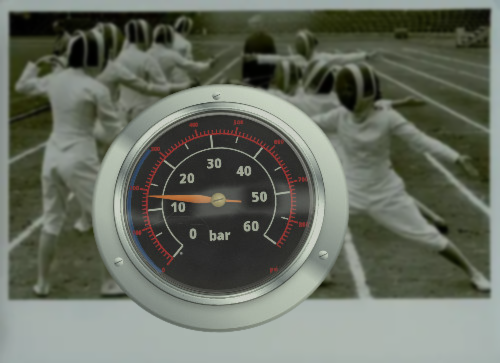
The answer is 12.5 bar
